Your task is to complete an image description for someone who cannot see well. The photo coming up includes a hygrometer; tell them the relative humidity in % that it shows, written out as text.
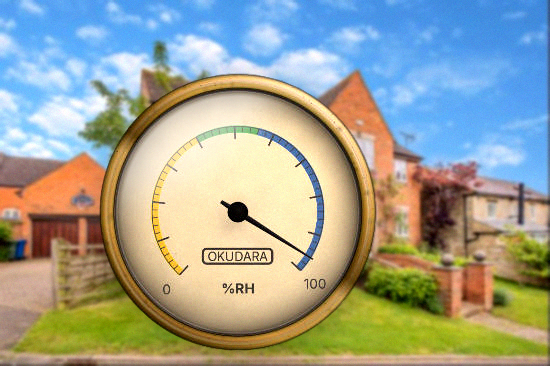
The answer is 96 %
